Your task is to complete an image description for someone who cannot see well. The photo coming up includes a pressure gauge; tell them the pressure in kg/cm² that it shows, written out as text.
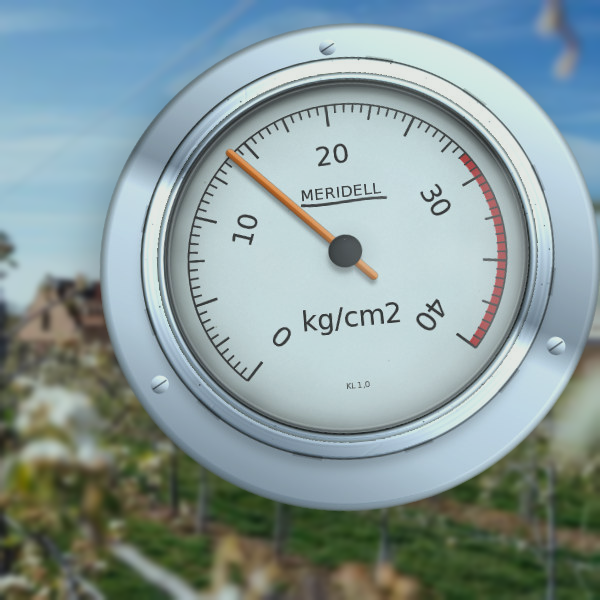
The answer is 14 kg/cm²
